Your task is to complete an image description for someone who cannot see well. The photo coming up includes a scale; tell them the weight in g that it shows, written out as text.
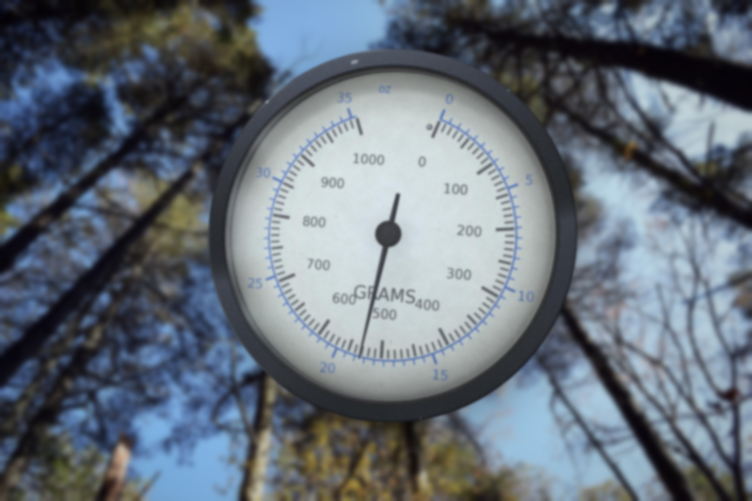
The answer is 530 g
